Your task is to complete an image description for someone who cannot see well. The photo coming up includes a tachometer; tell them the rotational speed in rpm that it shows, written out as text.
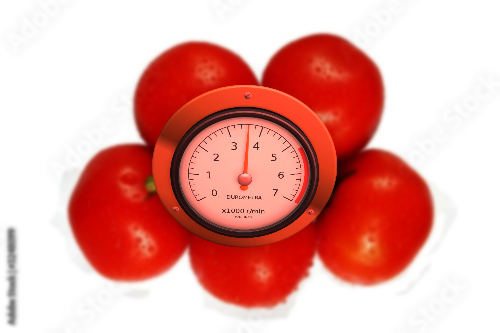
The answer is 3600 rpm
